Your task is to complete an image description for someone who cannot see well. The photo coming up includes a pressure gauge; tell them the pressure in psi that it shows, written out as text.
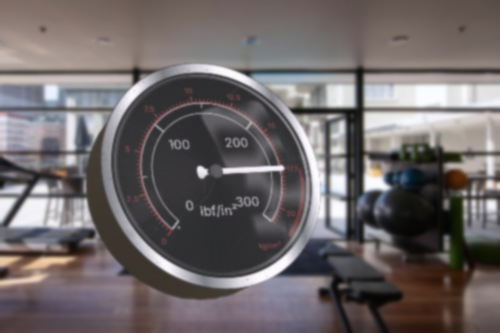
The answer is 250 psi
